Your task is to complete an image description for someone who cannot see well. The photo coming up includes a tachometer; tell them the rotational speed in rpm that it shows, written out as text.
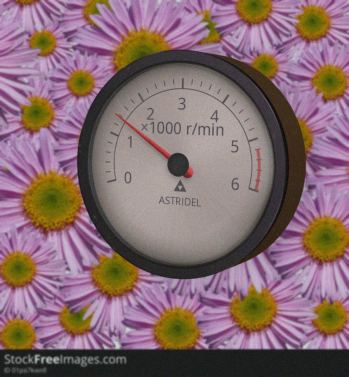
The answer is 1400 rpm
